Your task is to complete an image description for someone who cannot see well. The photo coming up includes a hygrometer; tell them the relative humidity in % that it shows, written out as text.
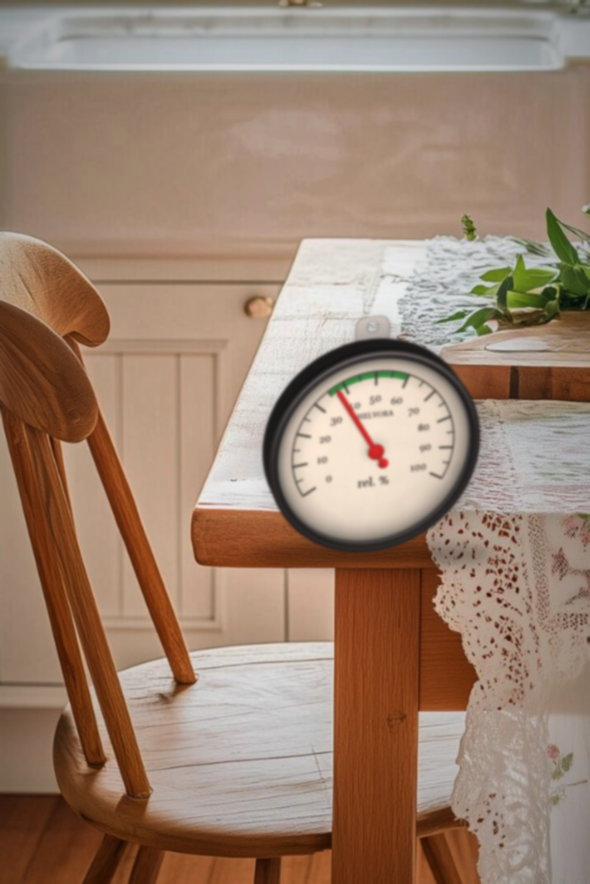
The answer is 37.5 %
